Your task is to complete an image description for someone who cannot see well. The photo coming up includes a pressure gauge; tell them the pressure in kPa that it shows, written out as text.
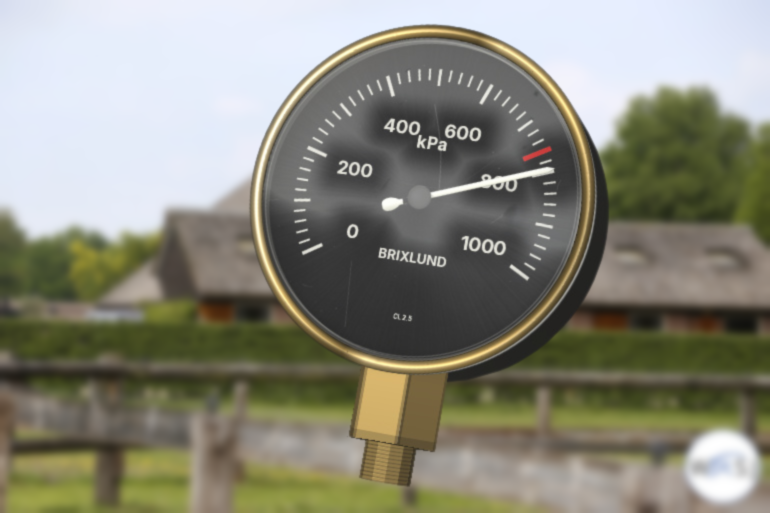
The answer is 800 kPa
